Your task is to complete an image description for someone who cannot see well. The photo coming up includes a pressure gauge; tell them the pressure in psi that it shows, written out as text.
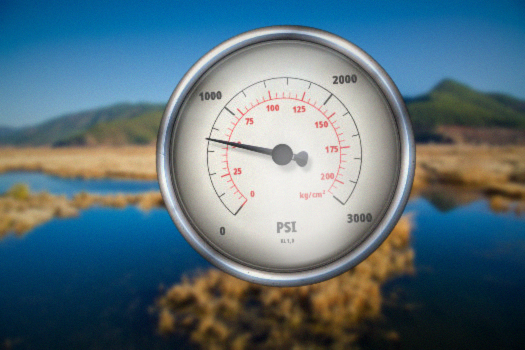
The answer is 700 psi
